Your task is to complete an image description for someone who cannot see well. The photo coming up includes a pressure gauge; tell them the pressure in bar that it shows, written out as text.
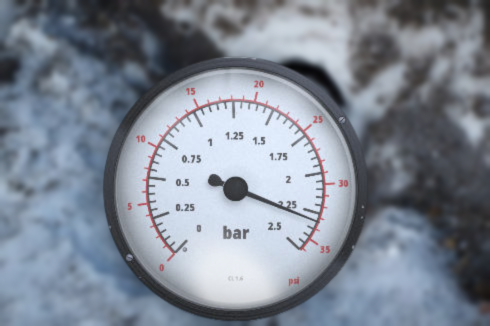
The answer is 2.3 bar
